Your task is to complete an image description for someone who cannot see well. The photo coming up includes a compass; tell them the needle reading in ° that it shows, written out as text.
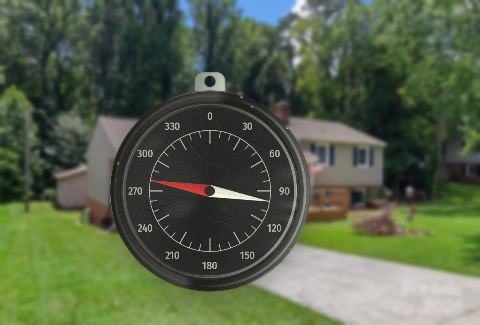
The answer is 280 °
